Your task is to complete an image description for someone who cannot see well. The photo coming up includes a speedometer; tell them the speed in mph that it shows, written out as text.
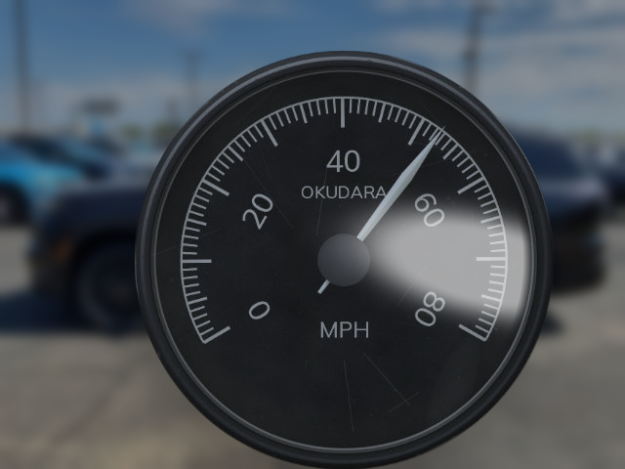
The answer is 52.5 mph
